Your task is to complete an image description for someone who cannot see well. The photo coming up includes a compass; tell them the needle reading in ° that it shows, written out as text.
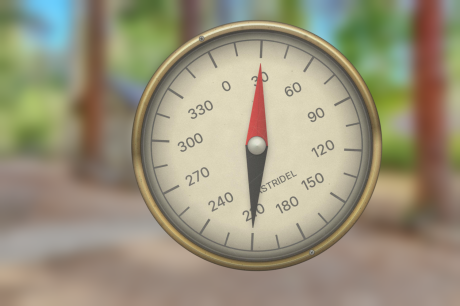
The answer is 30 °
